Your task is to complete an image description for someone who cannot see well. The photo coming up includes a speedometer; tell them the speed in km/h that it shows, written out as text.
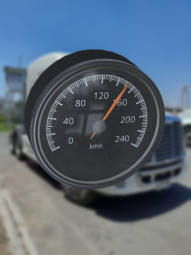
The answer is 150 km/h
